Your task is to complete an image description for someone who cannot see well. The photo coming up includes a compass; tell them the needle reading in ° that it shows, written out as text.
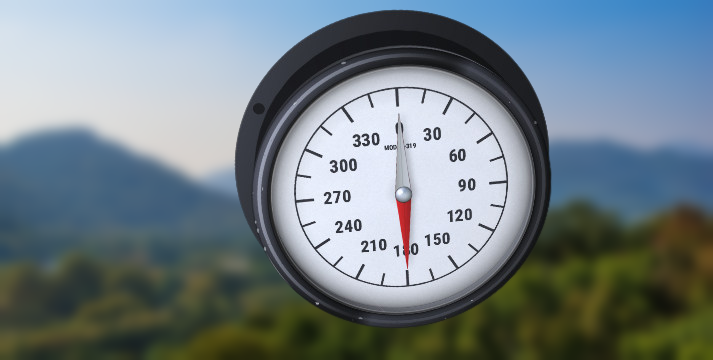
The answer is 180 °
